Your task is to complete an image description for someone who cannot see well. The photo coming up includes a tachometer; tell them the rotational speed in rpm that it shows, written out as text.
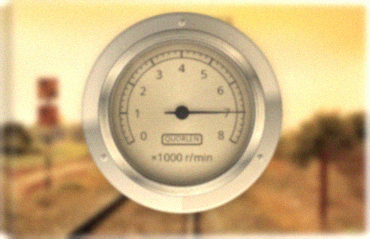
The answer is 7000 rpm
